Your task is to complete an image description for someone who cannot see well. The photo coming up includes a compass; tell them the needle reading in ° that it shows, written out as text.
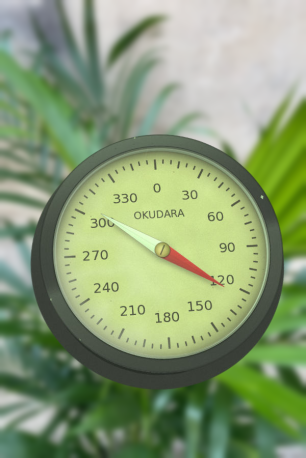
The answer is 125 °
